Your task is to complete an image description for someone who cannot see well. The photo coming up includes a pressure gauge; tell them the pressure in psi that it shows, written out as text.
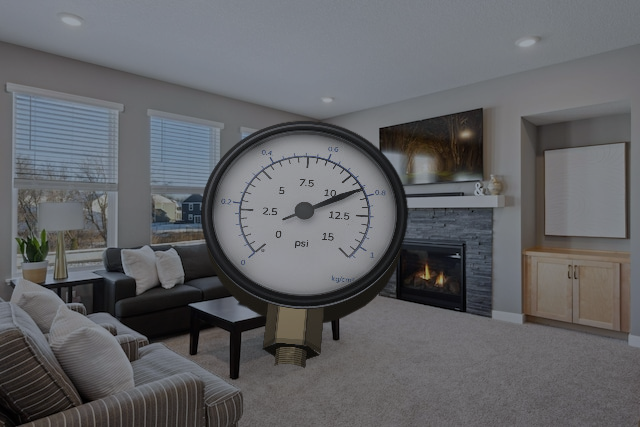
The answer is 11 psi
